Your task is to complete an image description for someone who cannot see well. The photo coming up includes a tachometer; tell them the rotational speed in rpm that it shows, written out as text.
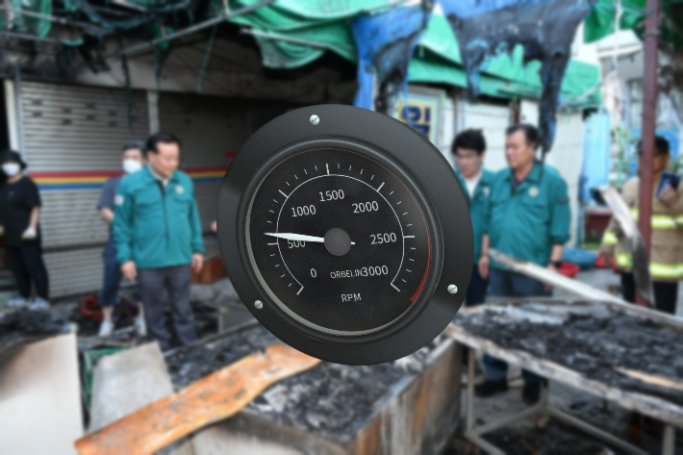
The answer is 600 rpm
